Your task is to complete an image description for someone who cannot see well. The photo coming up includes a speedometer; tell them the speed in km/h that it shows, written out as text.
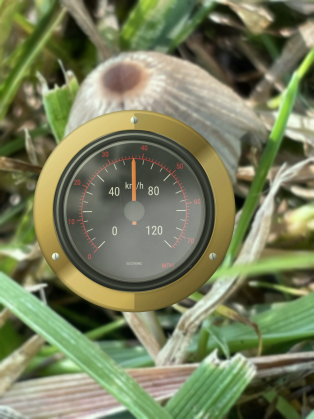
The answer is 60 km/h
